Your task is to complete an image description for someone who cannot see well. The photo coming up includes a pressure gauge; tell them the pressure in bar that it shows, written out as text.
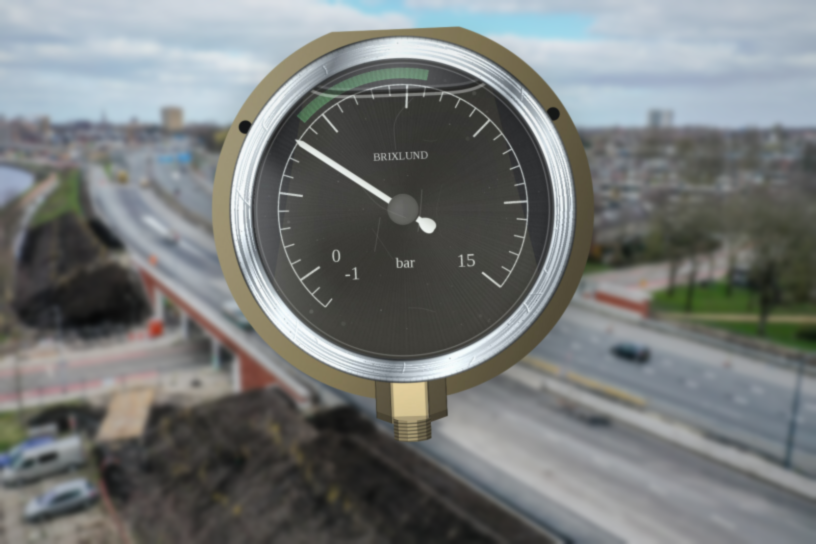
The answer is 4 bar
